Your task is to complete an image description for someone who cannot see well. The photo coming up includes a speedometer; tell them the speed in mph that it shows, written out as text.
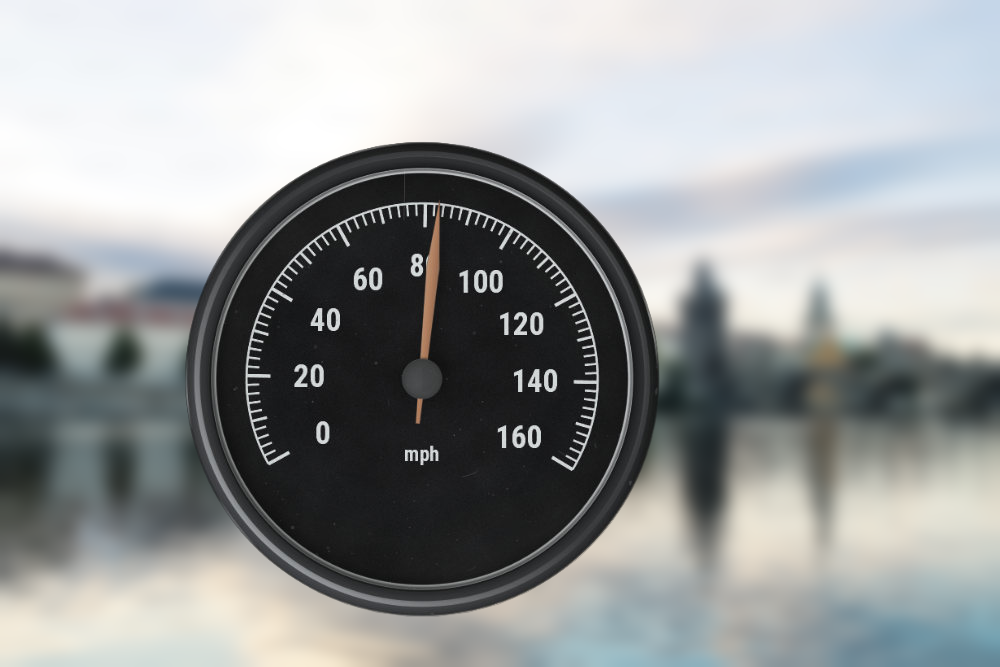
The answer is 83 mph
